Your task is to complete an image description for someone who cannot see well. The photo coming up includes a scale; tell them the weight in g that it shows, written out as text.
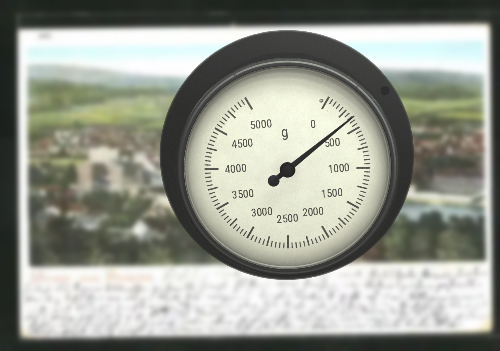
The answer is 350 g
